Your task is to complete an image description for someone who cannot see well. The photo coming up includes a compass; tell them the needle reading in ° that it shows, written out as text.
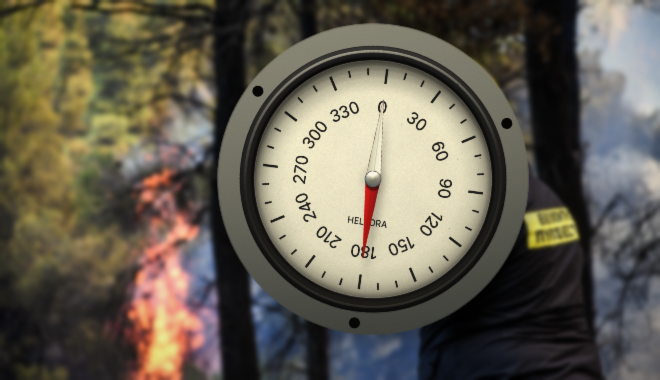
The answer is 180 °
